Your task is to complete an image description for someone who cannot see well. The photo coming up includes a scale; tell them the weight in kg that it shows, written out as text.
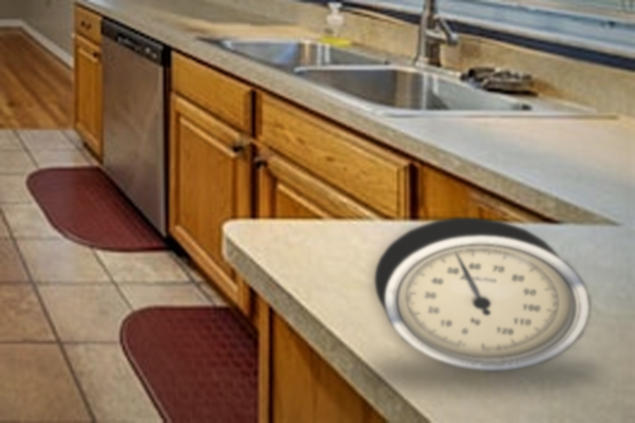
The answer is 55 kg
